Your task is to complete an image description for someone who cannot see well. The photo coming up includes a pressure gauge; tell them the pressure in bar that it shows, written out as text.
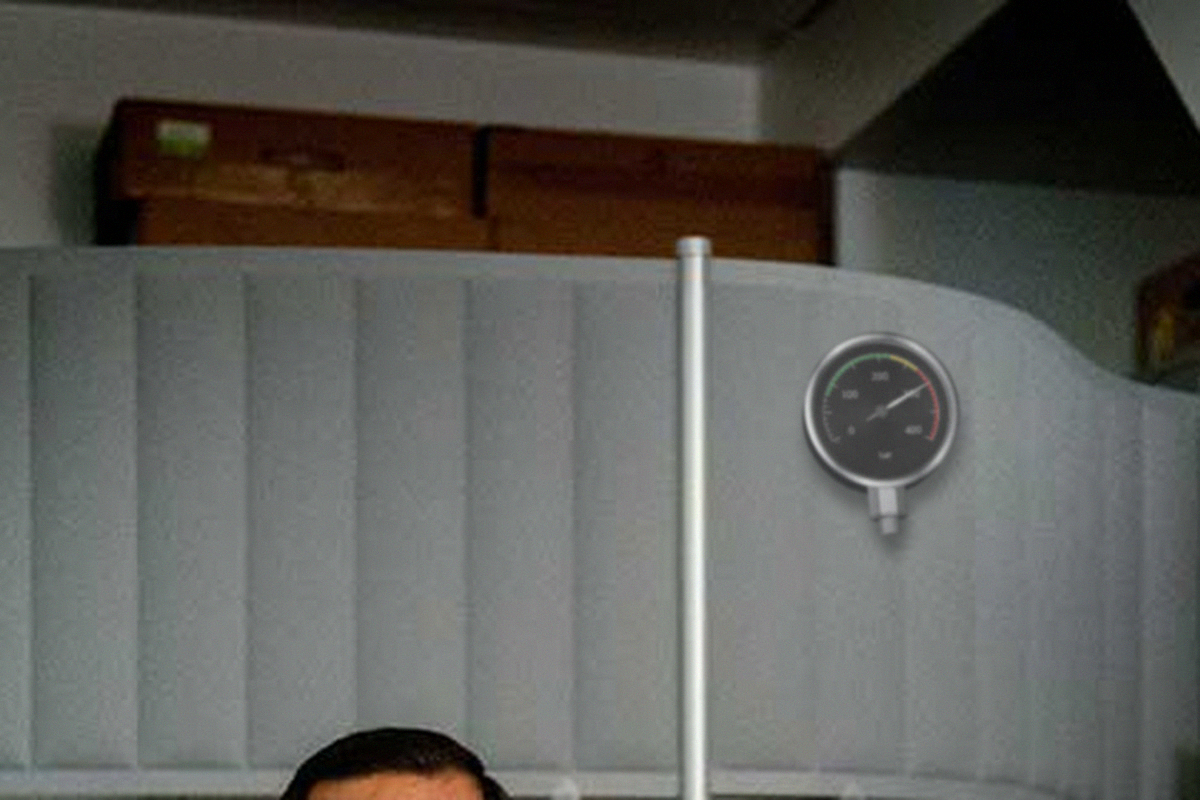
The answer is 300 bar
